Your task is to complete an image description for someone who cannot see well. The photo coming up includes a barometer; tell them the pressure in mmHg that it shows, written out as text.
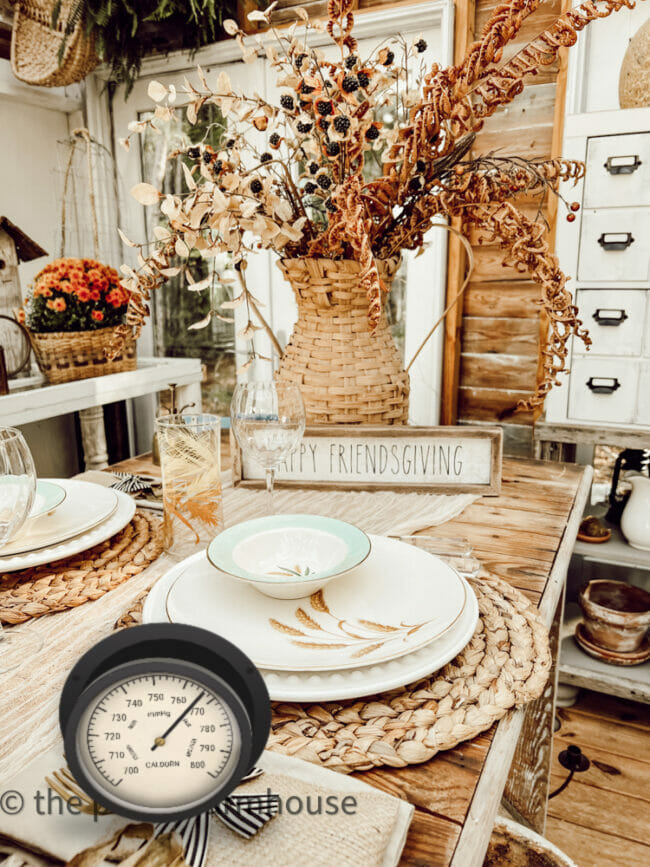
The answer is 766 mmHg
